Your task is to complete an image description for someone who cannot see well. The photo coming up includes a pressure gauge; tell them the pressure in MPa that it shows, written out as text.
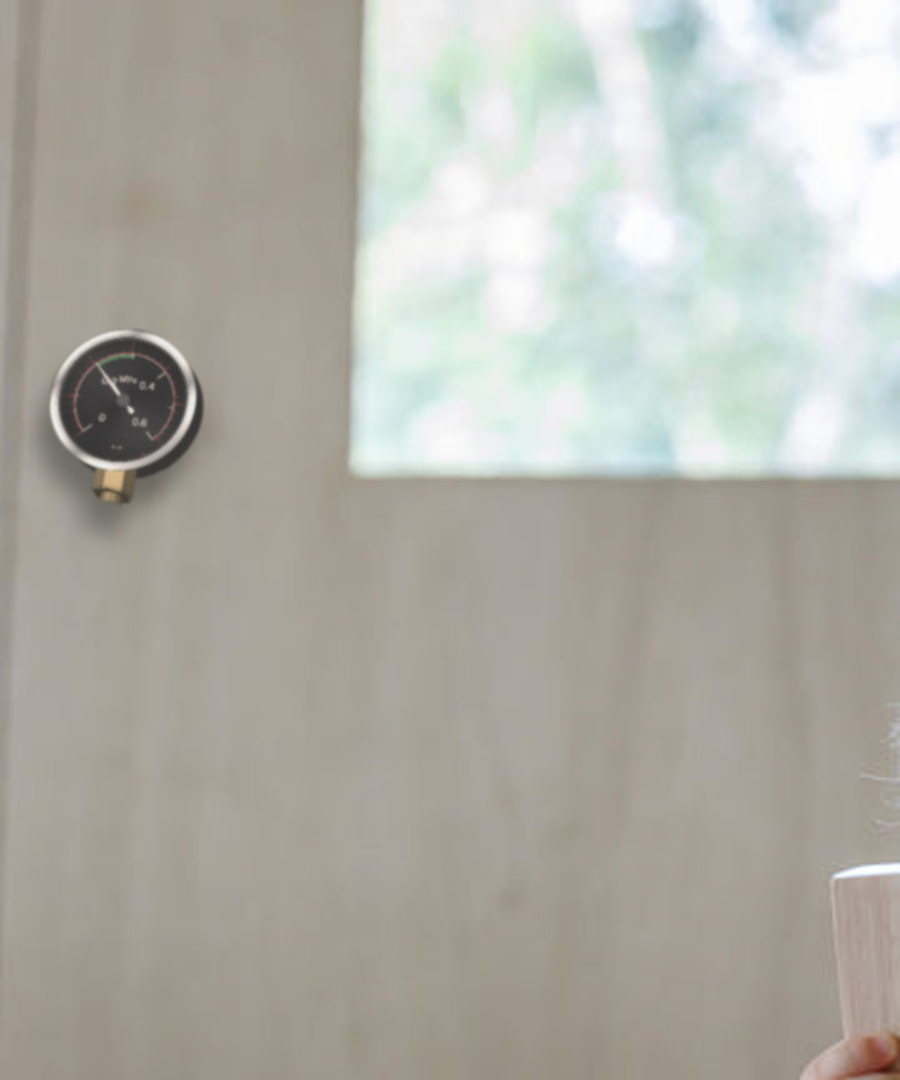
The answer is 0.2 MPa
